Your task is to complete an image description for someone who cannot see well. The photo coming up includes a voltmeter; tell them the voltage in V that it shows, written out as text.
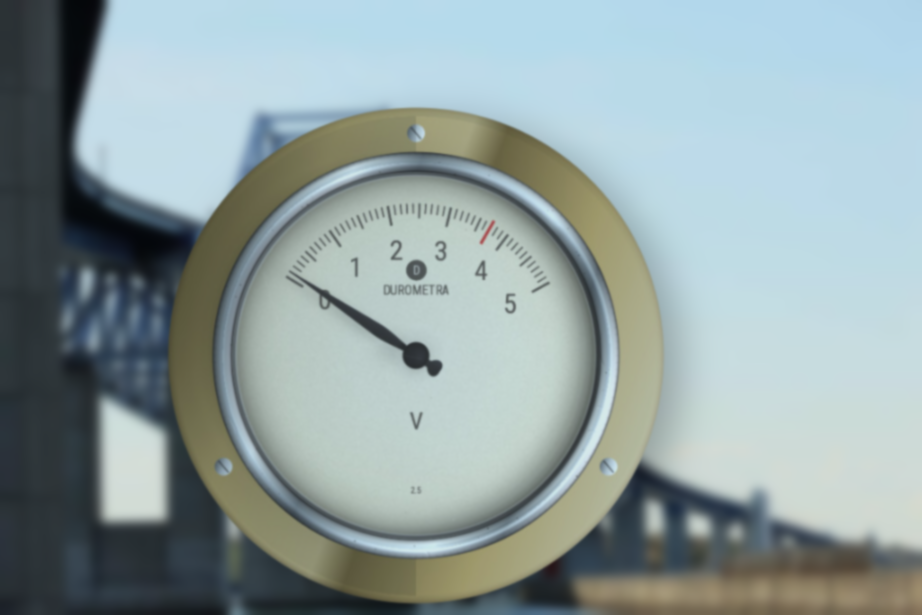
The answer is 0.1 V
